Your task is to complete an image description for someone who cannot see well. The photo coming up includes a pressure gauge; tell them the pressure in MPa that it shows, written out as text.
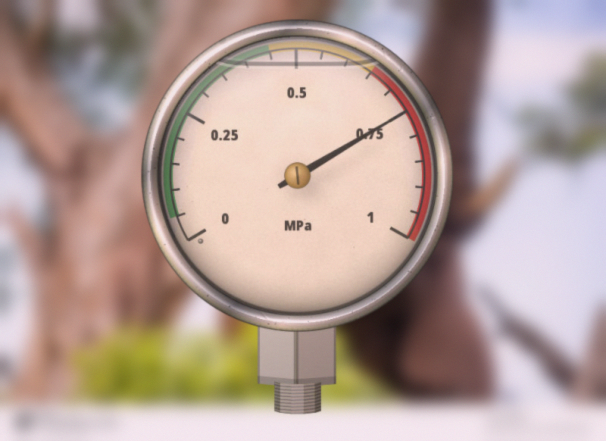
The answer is 0.75 MPa
